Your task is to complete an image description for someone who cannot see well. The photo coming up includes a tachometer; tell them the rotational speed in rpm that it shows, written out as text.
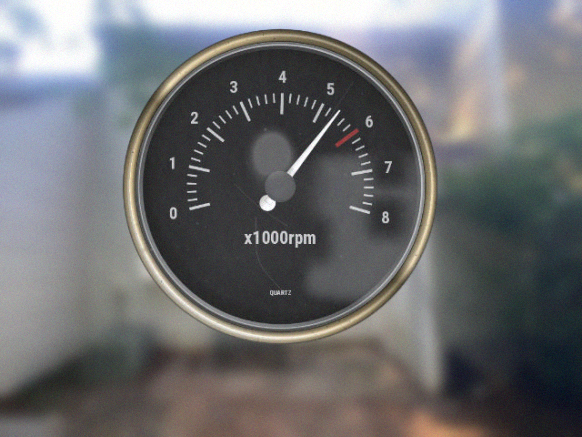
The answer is 5400 rpm
